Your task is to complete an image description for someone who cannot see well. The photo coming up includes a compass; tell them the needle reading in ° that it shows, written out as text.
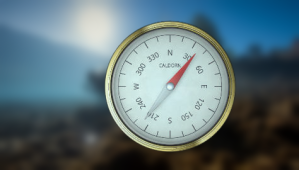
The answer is 37.5 °
